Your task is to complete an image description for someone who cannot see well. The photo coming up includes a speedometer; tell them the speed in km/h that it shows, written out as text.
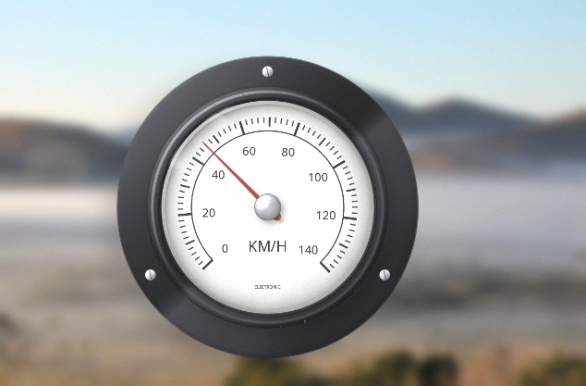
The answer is 46 km/h
